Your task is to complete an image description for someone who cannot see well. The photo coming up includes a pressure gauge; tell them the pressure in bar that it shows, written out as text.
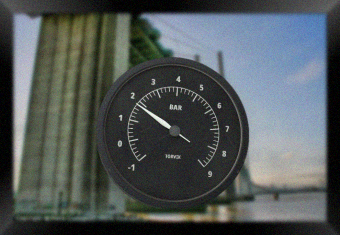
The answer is 1.8 bar
